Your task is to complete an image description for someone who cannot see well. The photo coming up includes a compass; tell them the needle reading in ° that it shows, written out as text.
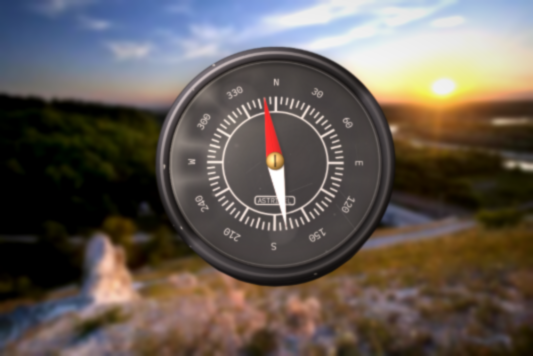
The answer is 350 °
